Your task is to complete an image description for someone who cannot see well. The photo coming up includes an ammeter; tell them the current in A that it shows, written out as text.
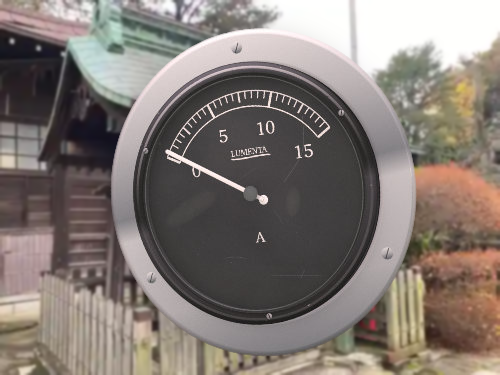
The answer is 0.5 A
